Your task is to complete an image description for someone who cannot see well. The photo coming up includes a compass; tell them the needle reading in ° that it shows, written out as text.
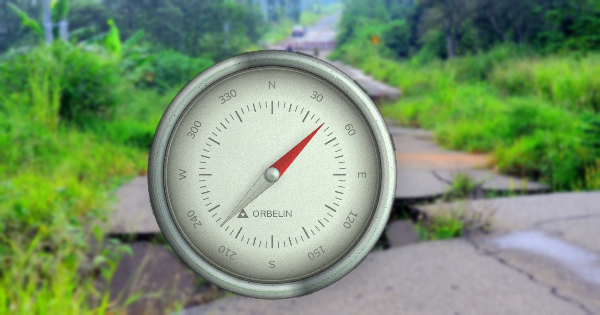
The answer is 45 °
